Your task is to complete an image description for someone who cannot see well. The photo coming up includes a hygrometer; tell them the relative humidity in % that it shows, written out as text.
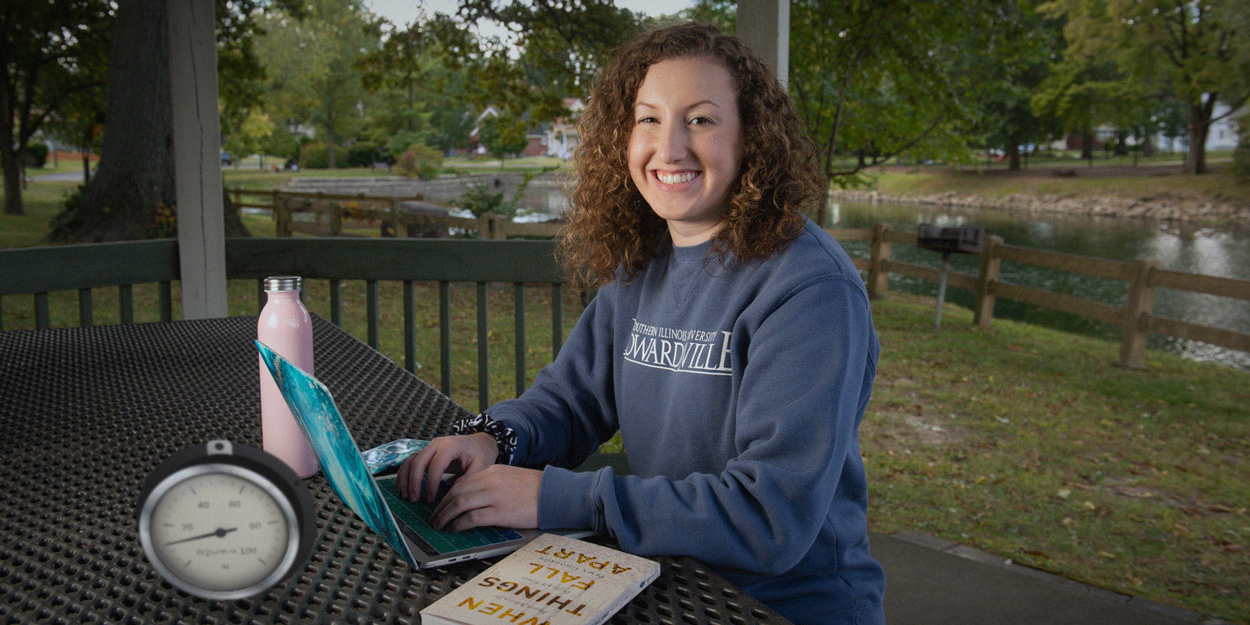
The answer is 12 %
